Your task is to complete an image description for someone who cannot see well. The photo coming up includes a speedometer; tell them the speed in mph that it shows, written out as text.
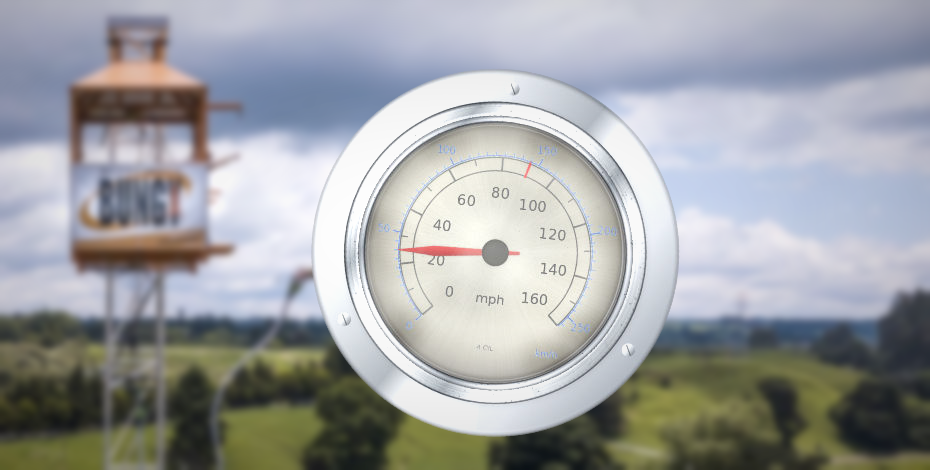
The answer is 25 mph
